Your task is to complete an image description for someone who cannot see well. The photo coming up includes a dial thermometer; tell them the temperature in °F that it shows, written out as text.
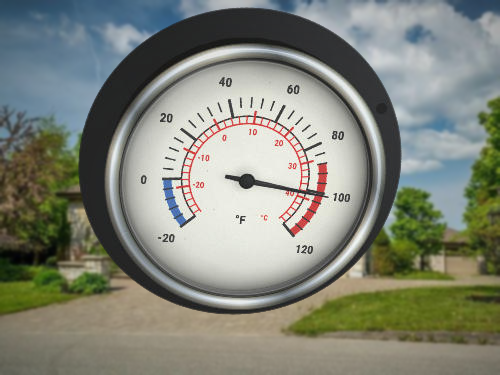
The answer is 100 °F
